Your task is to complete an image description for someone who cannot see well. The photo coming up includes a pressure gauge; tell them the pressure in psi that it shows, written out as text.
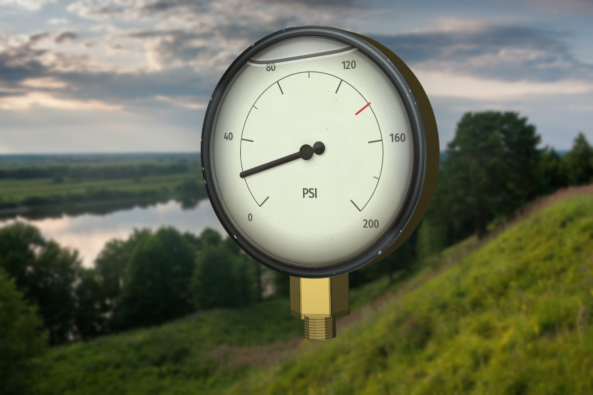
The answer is 20 psi
